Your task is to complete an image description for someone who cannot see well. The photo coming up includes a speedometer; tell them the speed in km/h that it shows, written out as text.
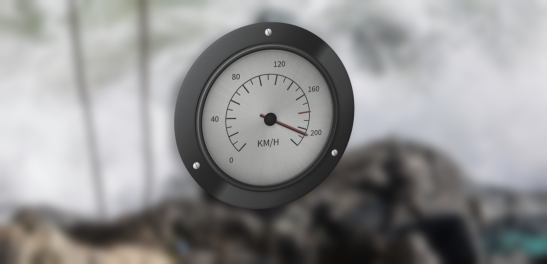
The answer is 205 km/h
